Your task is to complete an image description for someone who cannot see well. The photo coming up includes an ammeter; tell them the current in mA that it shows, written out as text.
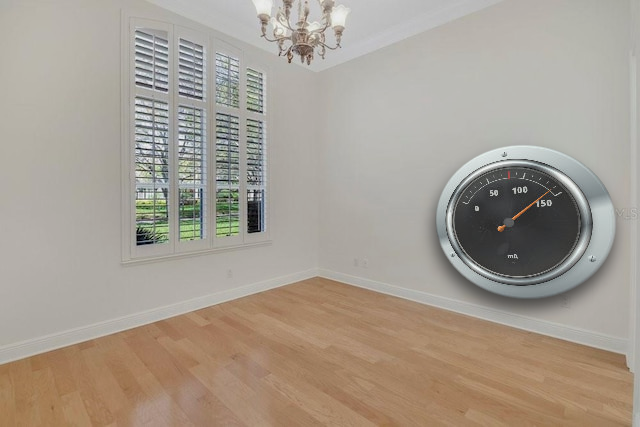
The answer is 140 mA
